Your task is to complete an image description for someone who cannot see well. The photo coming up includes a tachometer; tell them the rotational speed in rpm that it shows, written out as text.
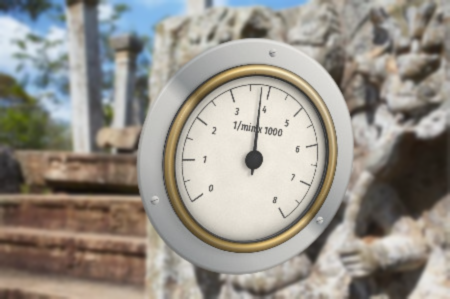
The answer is 3750 rpm
